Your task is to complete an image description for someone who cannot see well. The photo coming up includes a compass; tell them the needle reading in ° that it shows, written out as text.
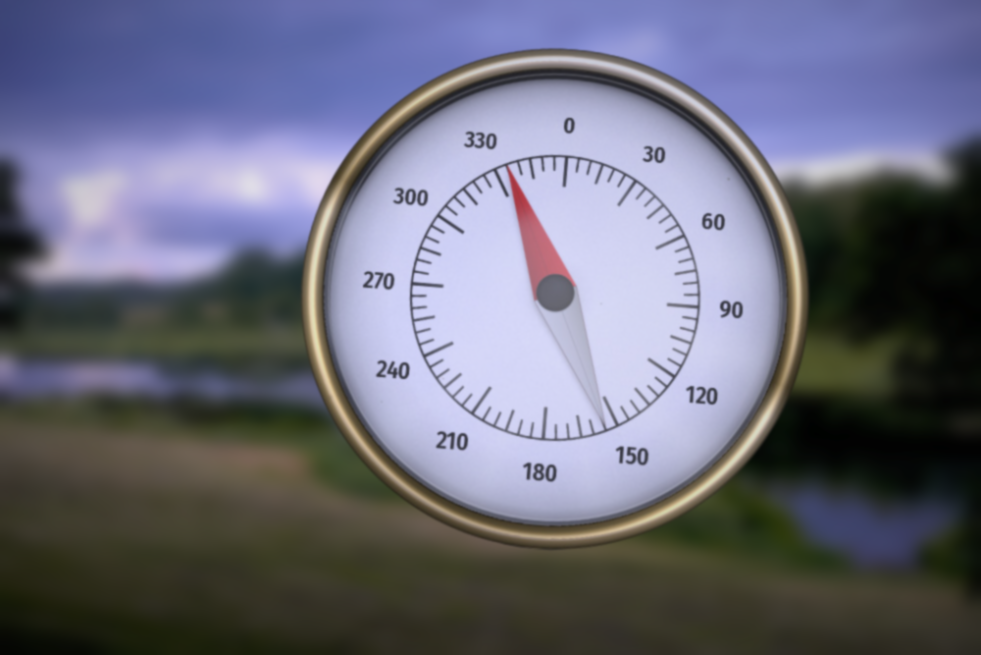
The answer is 335 °
